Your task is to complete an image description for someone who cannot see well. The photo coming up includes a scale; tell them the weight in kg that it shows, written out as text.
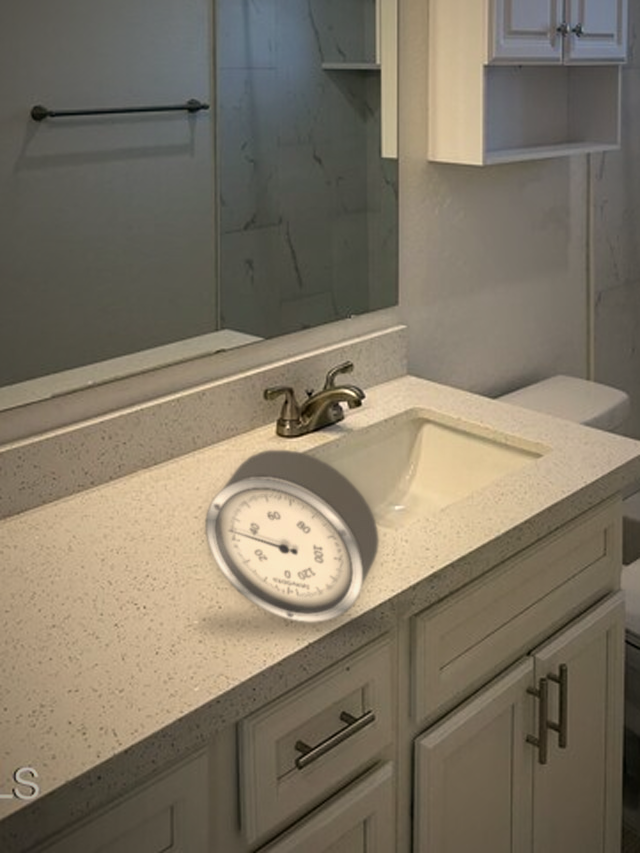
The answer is 35 kg
